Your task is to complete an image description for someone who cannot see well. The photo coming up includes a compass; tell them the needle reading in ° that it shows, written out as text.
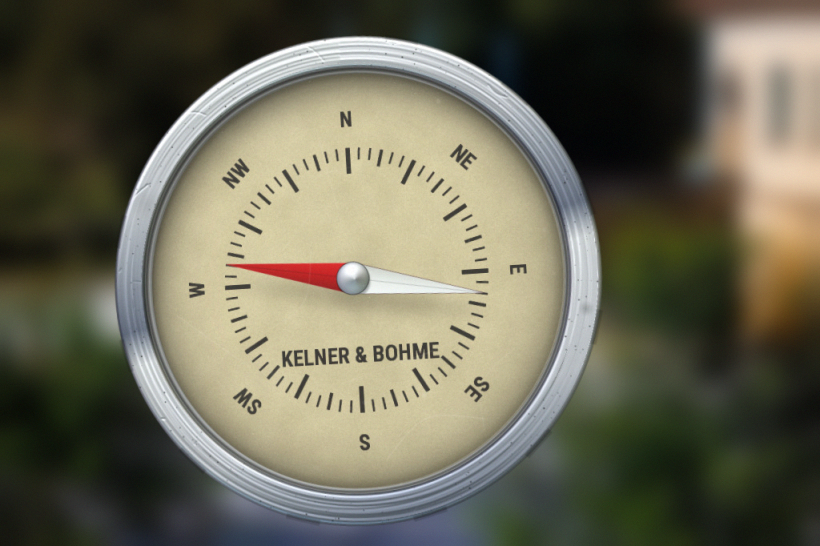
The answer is 280 °
